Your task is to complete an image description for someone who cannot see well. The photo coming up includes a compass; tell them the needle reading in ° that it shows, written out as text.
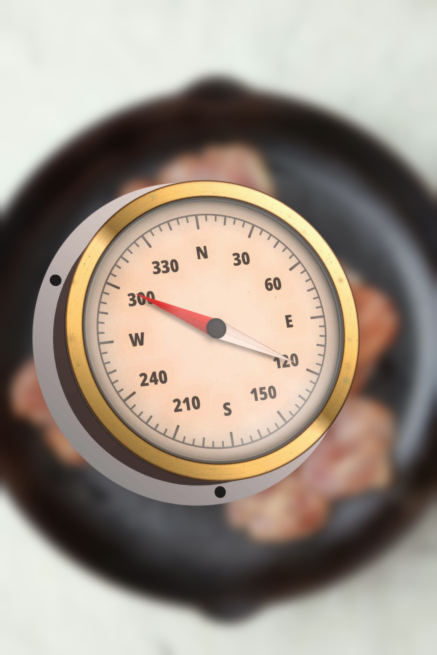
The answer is 300 °
